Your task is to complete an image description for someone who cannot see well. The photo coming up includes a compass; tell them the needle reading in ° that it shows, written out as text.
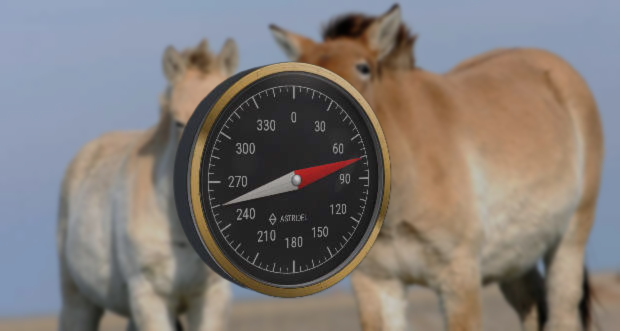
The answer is 75 °
